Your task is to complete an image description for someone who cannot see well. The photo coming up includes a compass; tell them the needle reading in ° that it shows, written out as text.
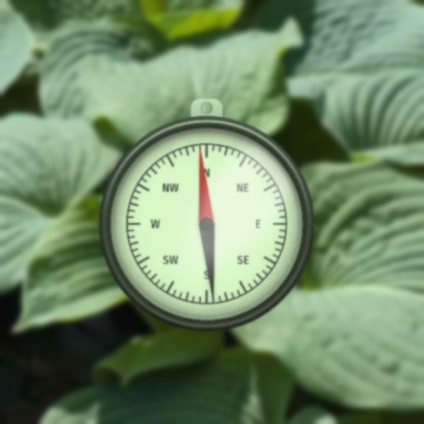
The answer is 355 °
